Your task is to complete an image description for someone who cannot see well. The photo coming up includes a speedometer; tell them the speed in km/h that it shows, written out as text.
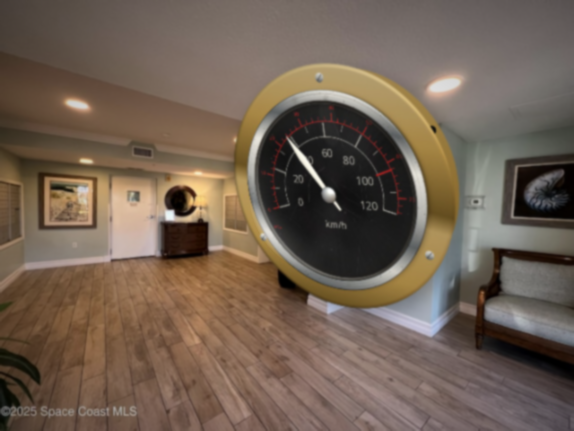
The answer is 40 km/h
